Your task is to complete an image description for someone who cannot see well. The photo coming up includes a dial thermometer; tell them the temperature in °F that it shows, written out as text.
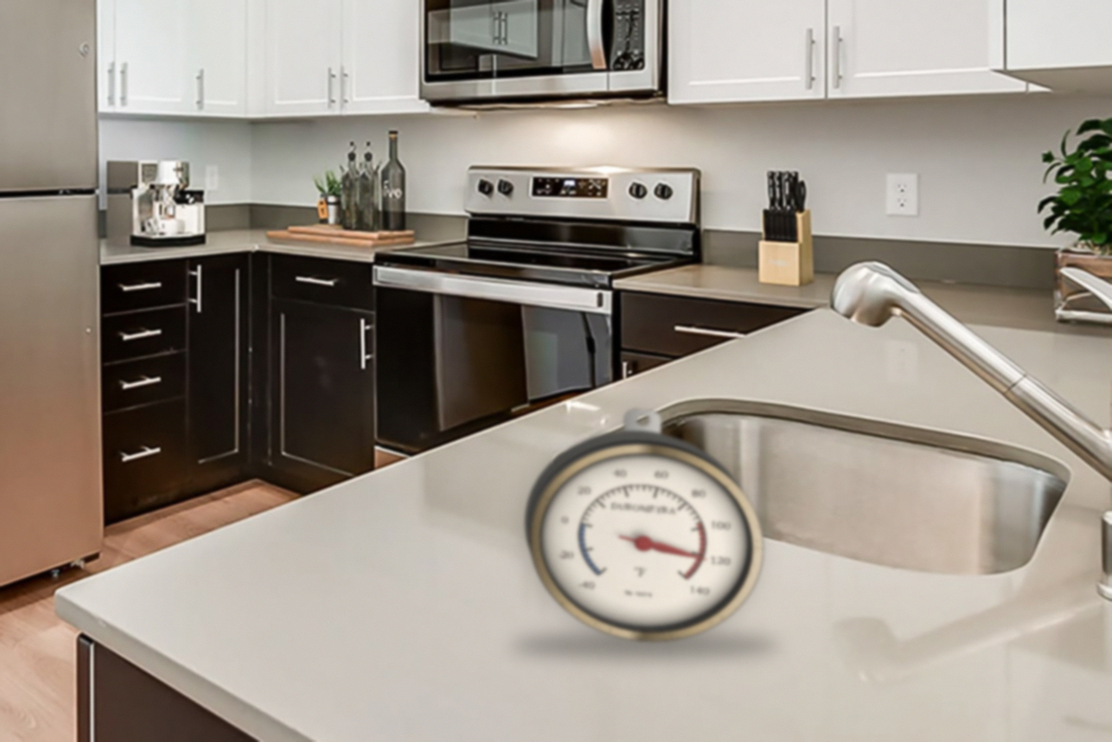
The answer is 120 °F
